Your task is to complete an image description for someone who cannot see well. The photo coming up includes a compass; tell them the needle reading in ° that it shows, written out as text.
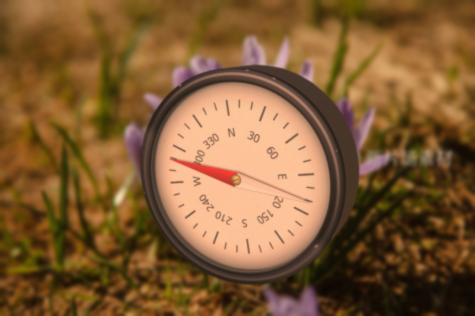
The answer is 290 °
